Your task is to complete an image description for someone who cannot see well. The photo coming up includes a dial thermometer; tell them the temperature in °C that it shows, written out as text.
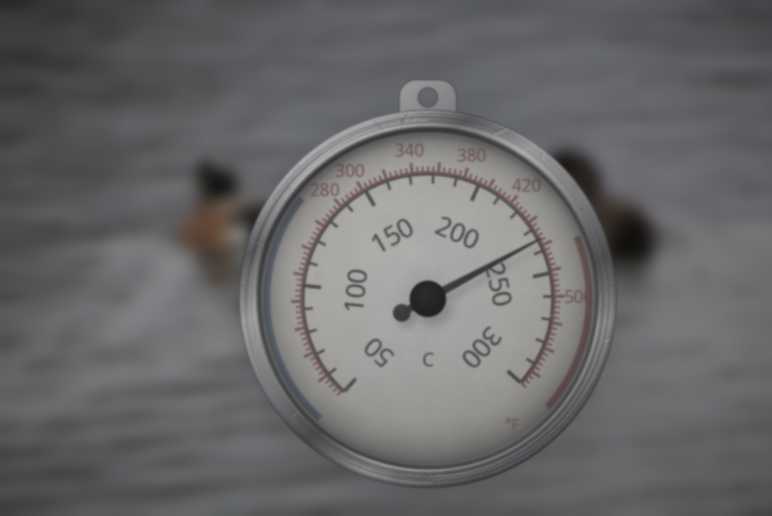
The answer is 235 °C
